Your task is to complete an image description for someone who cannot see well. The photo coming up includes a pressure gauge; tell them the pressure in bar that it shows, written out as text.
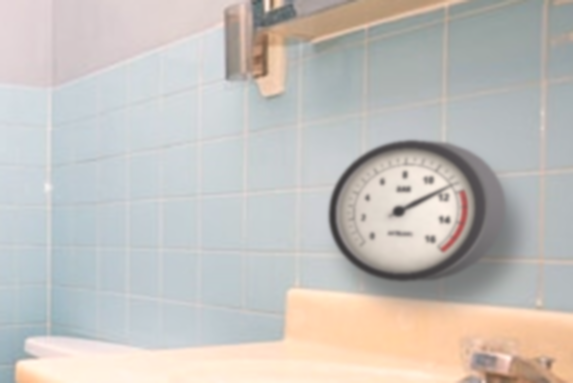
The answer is 11.5 bar
